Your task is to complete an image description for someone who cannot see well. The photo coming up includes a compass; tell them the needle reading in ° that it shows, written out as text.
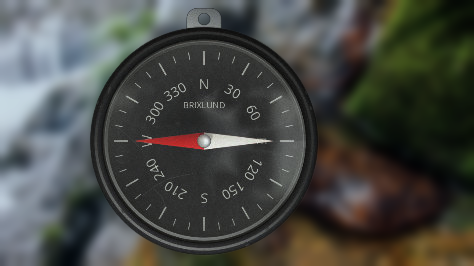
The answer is 270 °
